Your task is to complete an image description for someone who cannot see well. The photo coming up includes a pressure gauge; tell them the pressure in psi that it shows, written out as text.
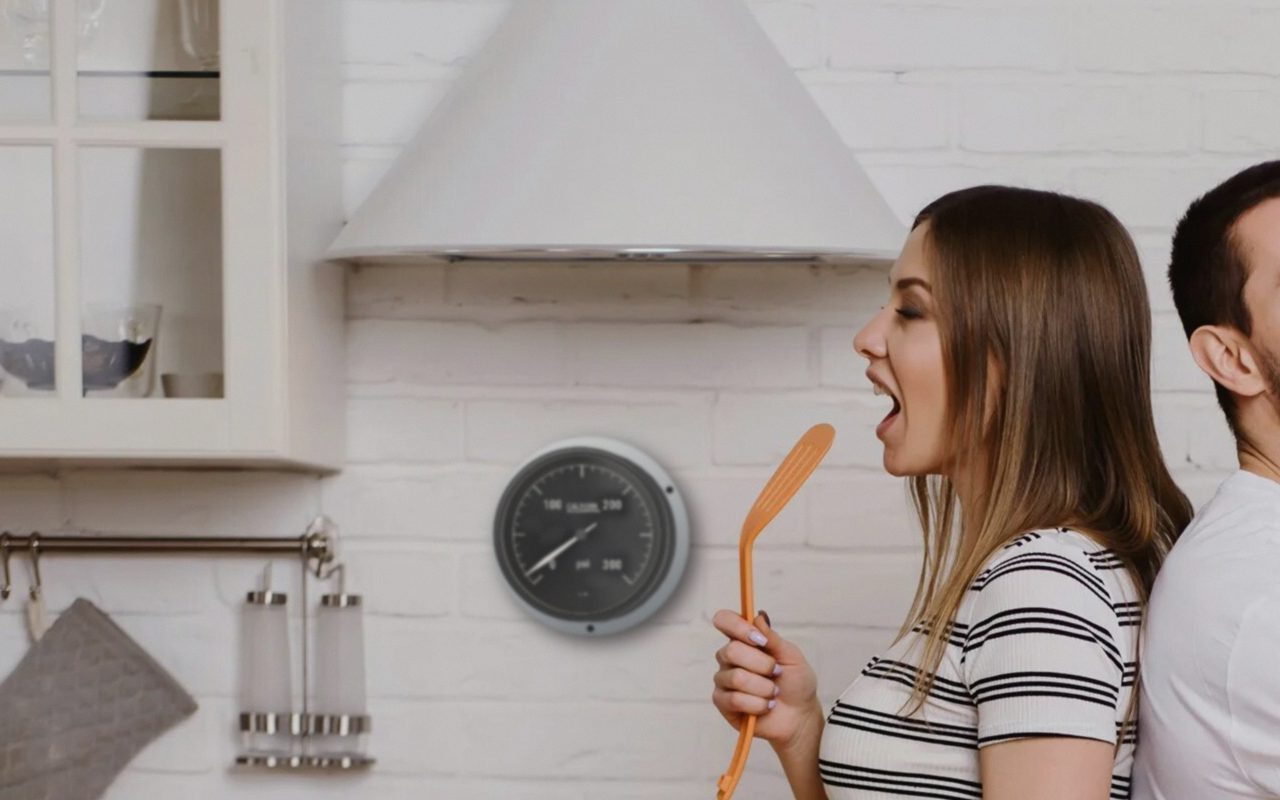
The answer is 10 psi
